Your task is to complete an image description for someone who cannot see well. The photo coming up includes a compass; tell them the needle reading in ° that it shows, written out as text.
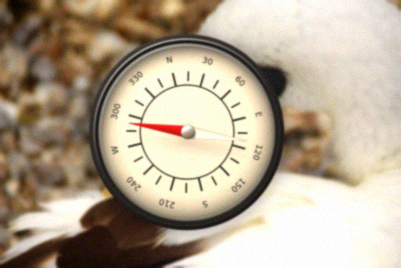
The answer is 292.5 °
